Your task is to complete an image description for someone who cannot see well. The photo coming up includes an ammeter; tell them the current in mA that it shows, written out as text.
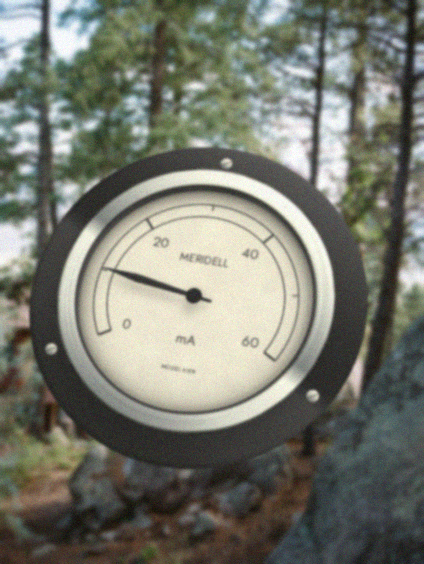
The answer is 10 mA
